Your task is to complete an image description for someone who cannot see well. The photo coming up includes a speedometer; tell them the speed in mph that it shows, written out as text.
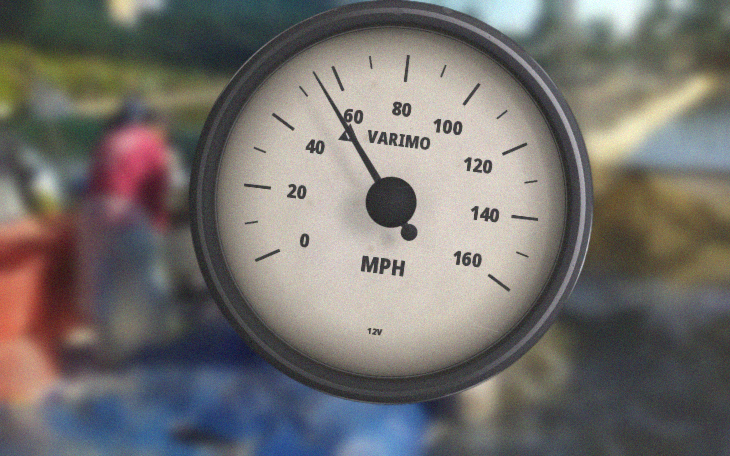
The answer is 55 mph
